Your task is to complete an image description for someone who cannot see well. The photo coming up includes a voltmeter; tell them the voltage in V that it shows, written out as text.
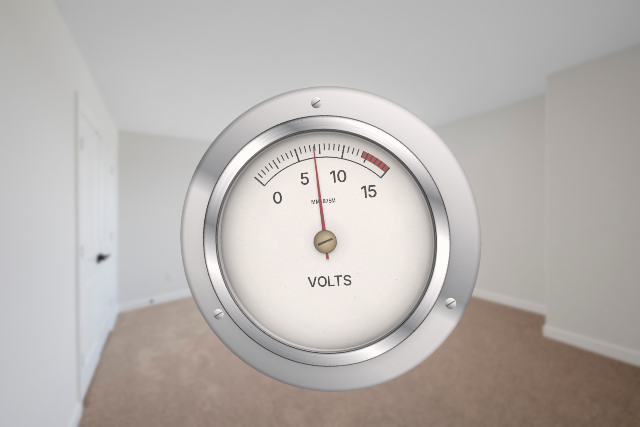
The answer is 7 V
